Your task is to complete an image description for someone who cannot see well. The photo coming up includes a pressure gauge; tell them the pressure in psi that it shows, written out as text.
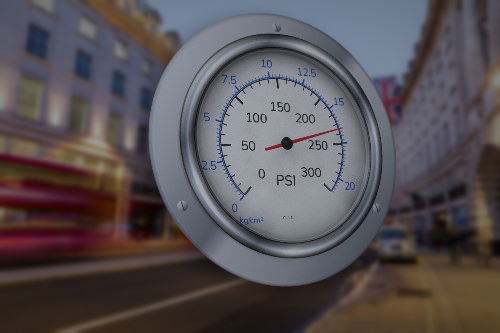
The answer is 235 psi
